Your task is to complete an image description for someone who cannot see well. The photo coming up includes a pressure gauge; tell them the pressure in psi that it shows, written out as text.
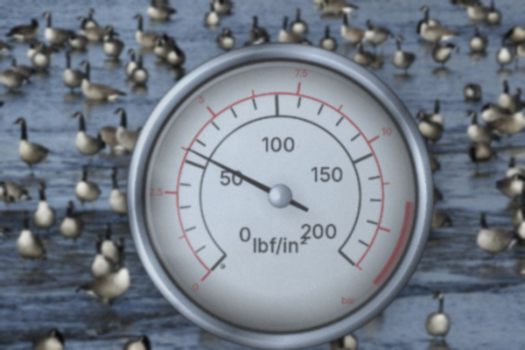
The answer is 55 psi
